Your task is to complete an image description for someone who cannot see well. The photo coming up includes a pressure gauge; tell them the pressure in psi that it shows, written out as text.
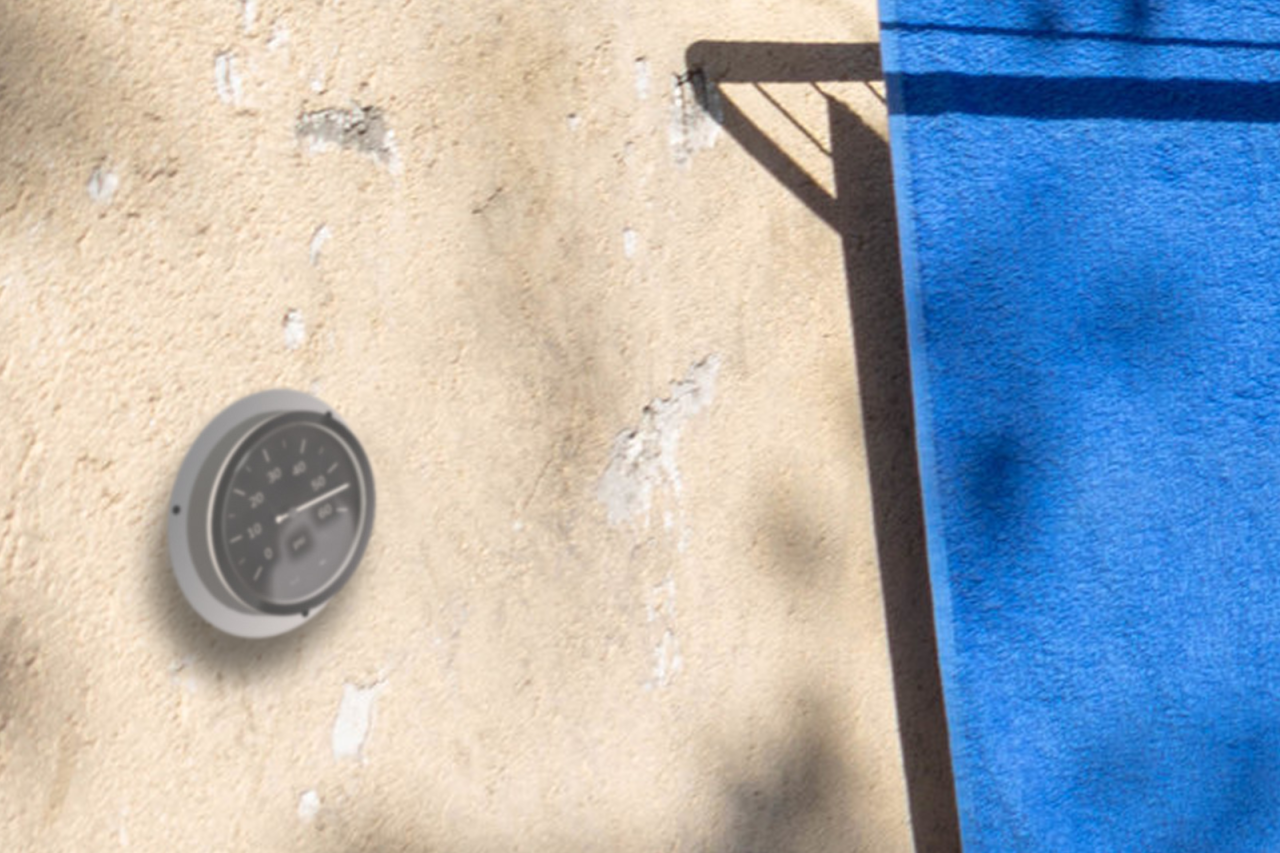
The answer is 55 psi
